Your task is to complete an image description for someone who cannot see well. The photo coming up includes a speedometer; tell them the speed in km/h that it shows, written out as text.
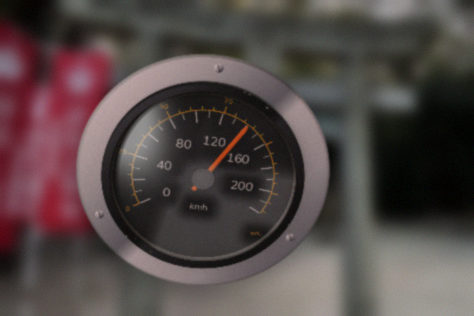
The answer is 140 km/h
